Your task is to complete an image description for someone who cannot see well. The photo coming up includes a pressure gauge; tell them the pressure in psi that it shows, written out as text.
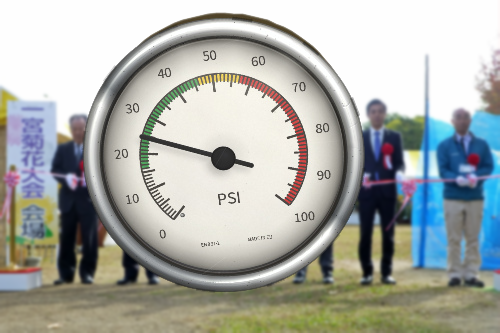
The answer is 25 psi
